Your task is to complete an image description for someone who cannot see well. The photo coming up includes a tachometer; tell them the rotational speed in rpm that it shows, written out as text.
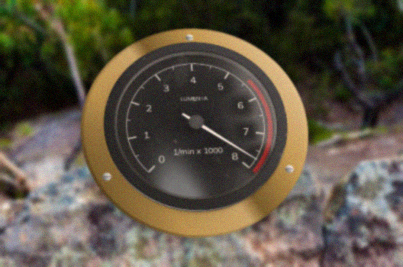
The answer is 7750 rpm
